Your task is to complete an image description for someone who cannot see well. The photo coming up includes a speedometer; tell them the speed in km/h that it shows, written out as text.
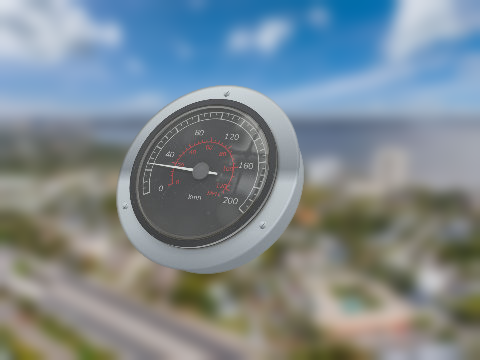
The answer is 25 km/h
